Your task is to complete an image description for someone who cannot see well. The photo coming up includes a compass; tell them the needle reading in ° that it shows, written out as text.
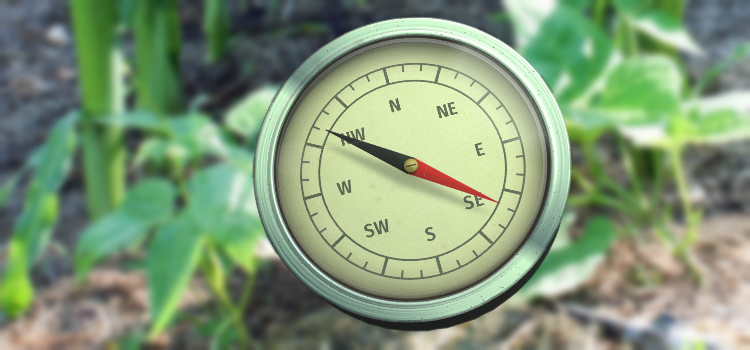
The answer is 130 °
